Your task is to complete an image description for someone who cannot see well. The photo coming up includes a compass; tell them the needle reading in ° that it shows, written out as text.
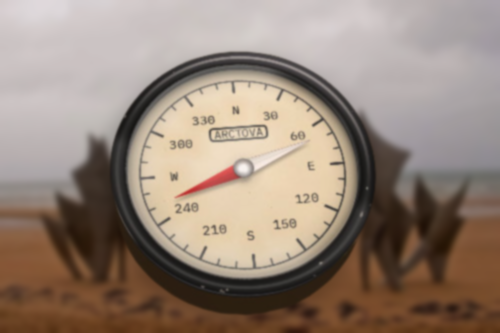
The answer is 250 °
